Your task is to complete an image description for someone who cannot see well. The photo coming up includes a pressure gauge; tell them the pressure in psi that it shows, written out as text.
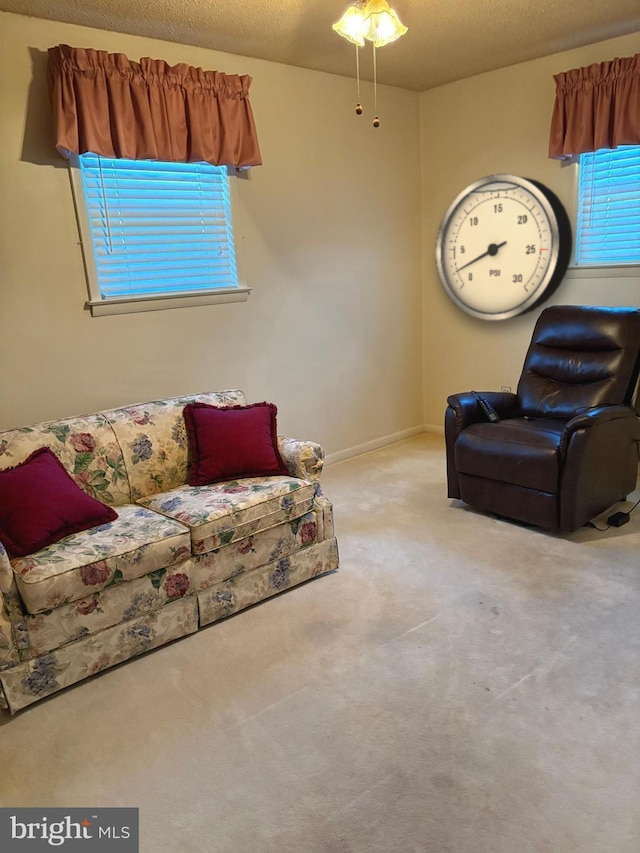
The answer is 2 psi
